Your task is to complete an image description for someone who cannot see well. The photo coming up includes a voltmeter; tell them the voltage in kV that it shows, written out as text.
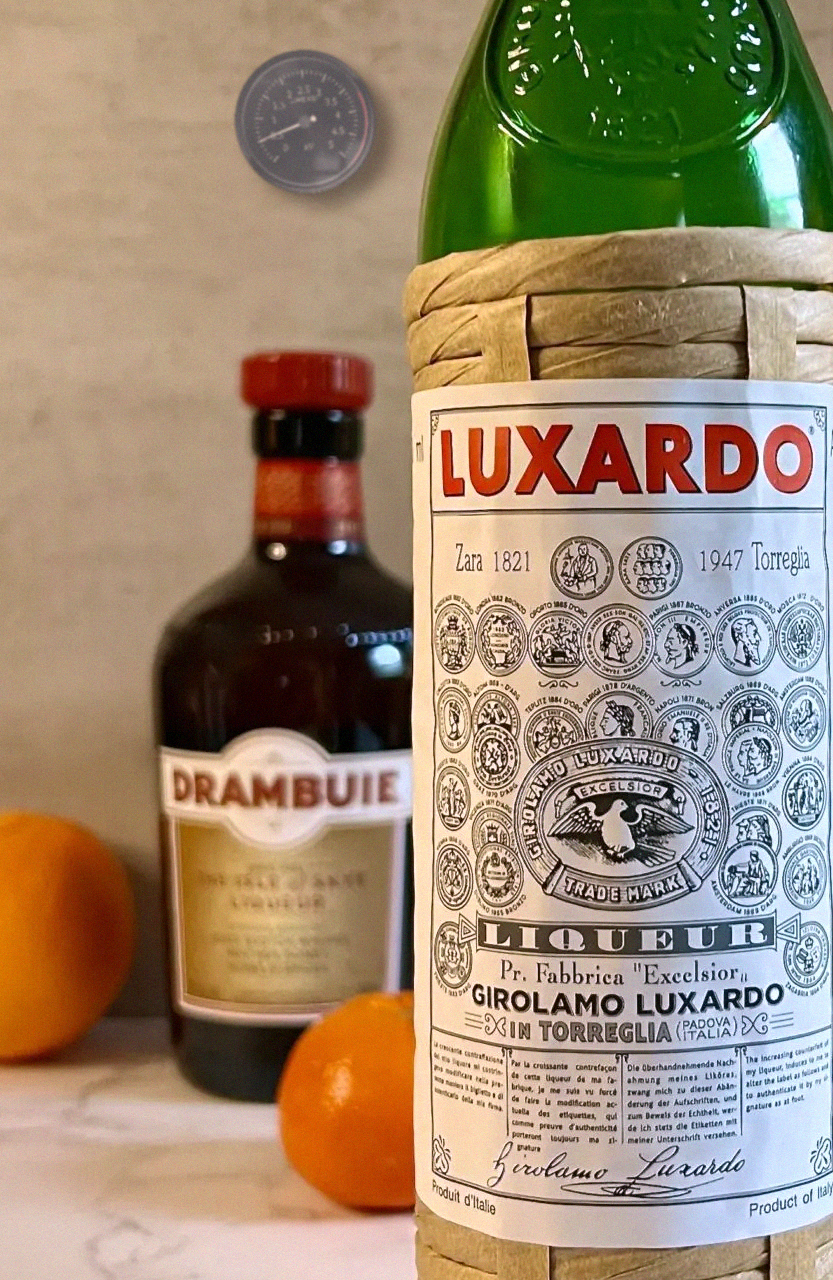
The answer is 0.5 kV
